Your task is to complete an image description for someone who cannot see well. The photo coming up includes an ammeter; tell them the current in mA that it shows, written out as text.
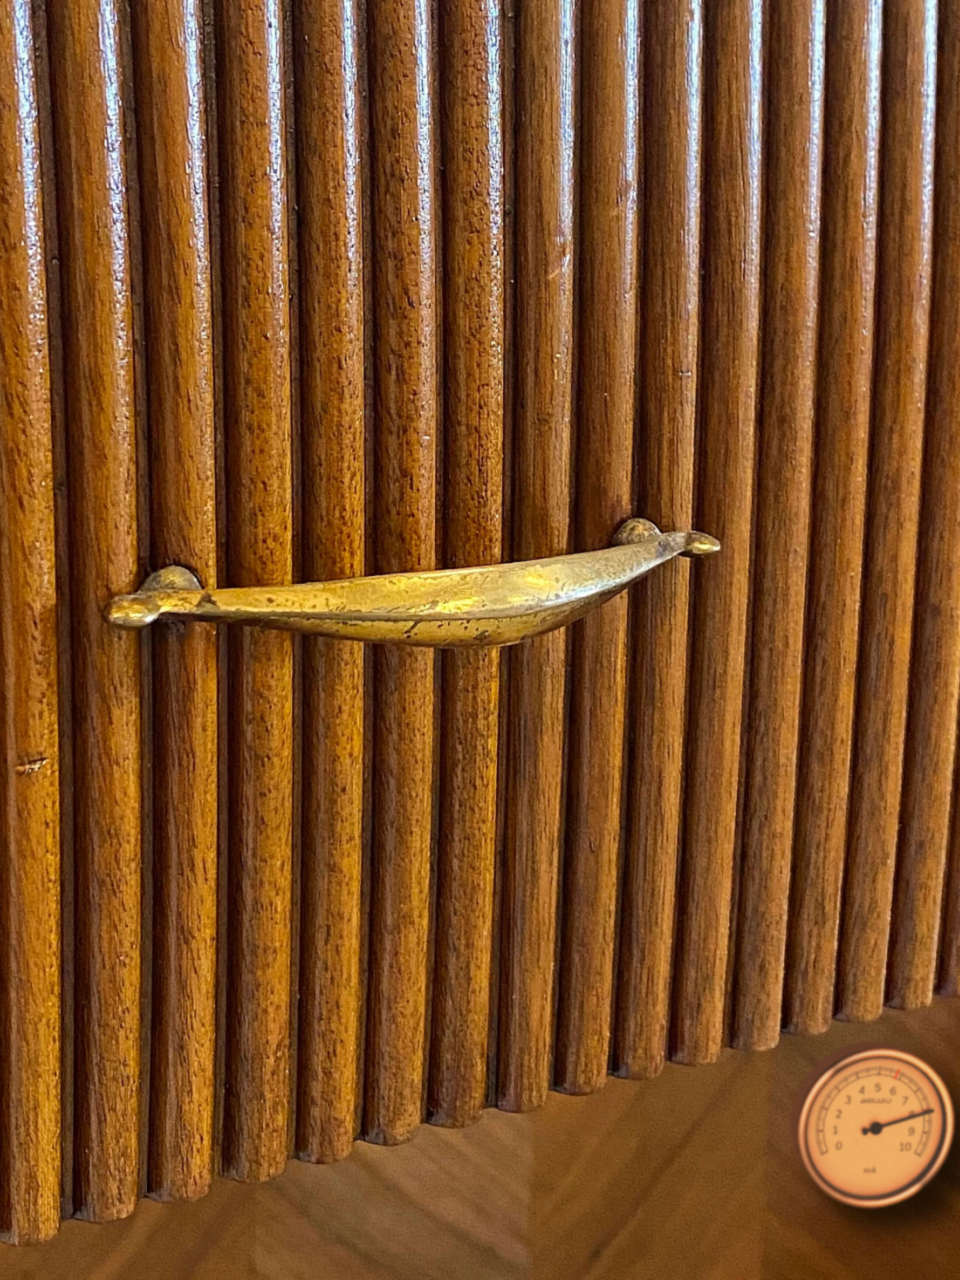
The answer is 8 mA
